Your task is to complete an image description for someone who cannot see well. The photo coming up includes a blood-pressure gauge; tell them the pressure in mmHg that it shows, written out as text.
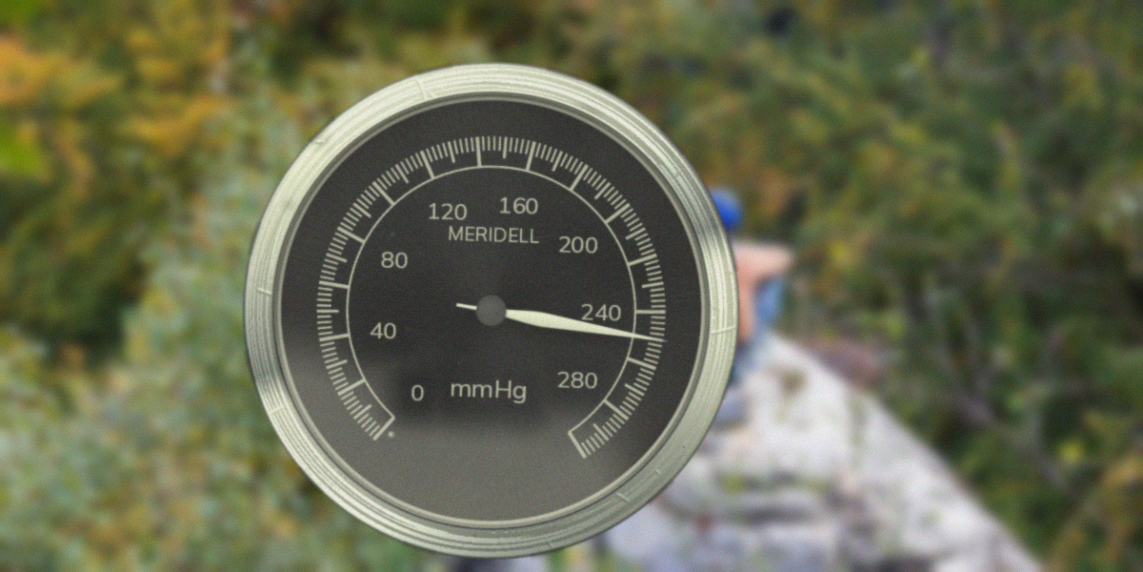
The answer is 250 mmHg
